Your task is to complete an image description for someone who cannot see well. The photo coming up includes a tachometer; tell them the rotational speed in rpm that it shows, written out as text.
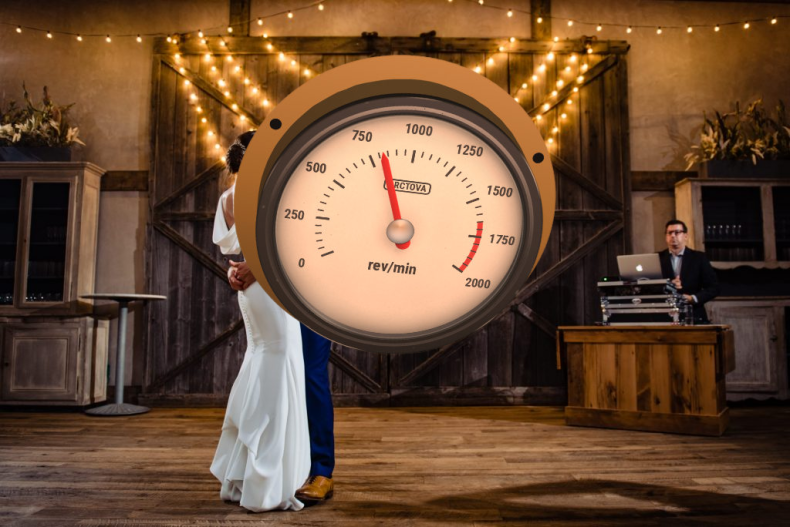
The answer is 825 rpm
